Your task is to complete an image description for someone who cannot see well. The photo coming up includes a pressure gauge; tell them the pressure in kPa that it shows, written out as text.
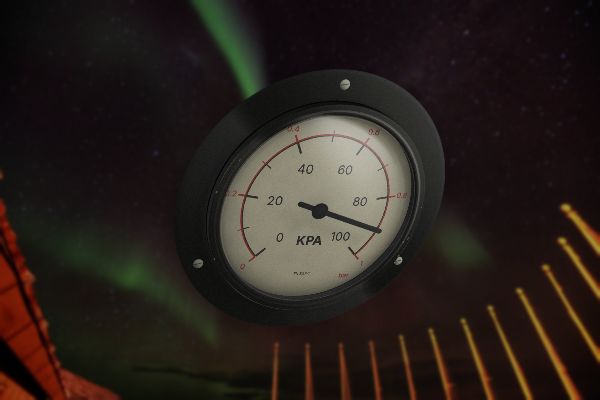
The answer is 90 kPa
